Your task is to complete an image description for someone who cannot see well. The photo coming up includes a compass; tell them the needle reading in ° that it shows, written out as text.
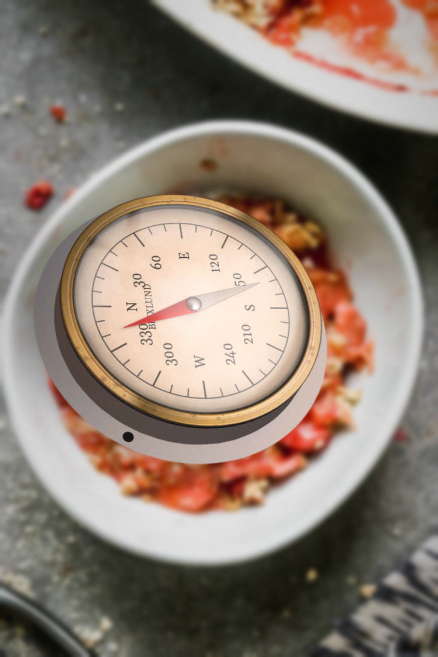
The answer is 340 °
